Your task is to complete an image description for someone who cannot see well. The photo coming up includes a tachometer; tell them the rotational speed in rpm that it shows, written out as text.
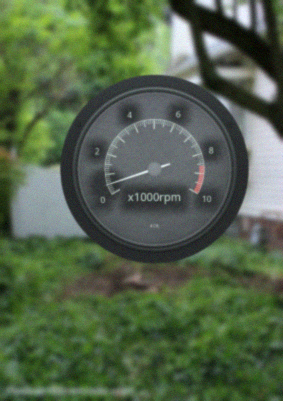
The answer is 500 rpm
